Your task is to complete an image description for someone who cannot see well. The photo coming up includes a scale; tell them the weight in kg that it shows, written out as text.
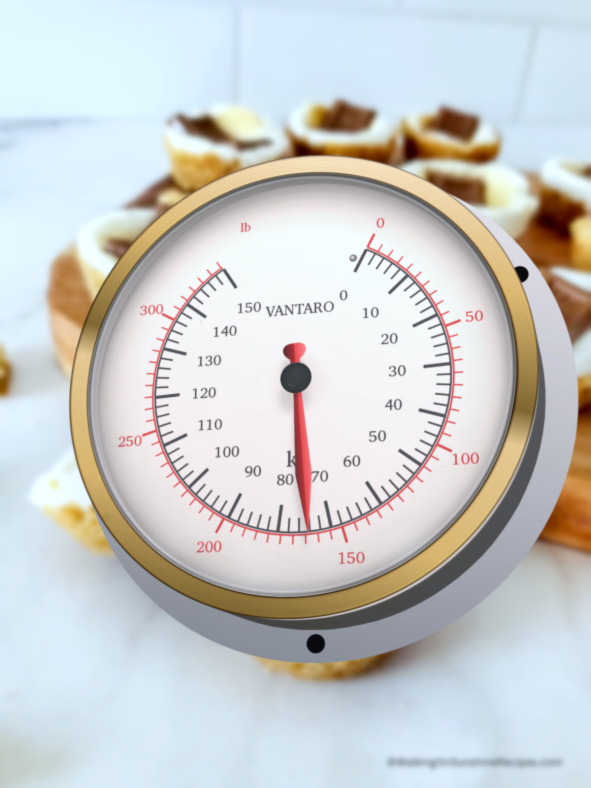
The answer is 74 kg
